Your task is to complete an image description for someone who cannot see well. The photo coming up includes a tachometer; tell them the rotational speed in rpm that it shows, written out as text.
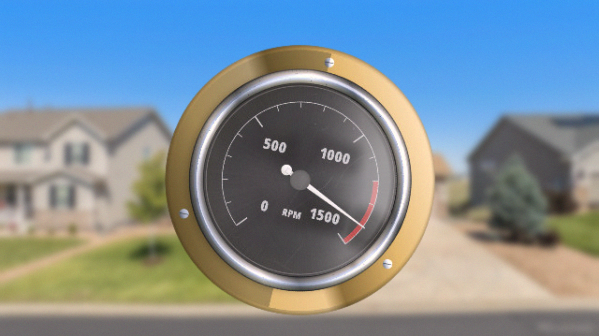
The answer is 1400 rpm
